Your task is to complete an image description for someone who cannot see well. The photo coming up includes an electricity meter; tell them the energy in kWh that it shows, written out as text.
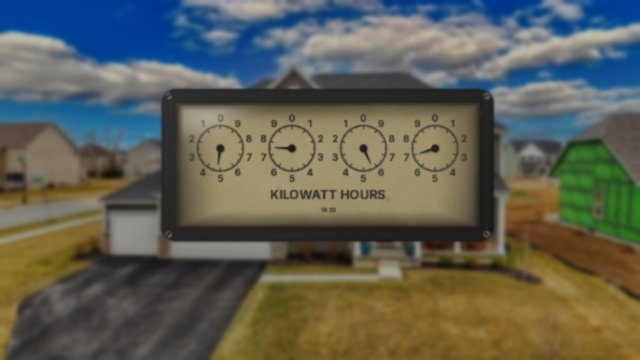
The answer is 4757 kWh
